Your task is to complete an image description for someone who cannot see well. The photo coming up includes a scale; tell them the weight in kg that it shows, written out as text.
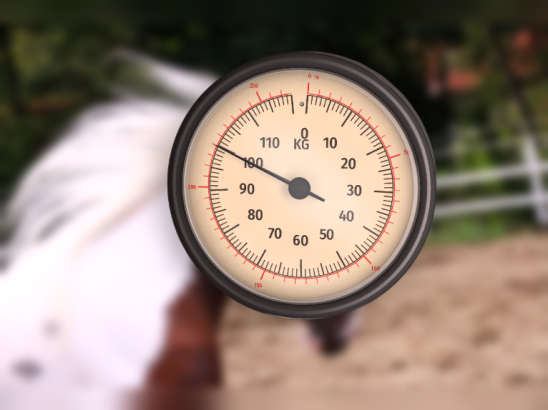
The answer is 100 kg
